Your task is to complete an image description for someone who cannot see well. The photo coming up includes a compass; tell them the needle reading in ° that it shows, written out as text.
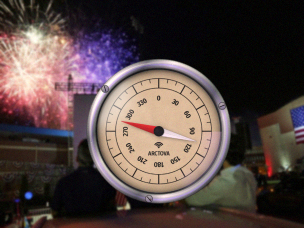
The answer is 285 °
